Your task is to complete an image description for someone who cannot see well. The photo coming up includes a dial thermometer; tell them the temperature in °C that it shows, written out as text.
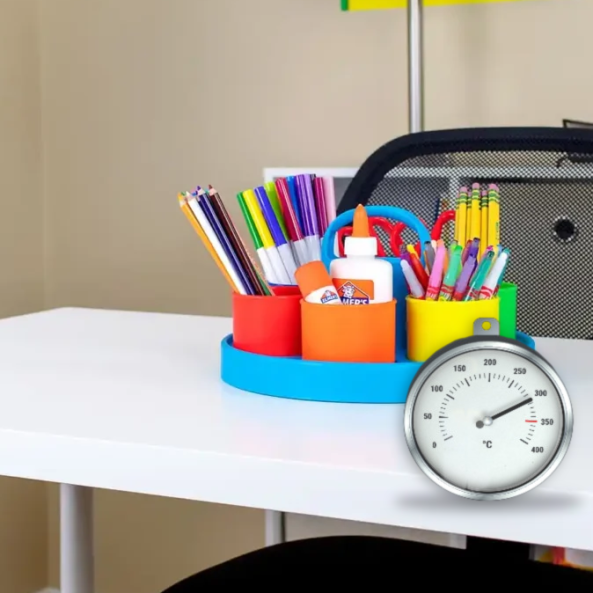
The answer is 300 °C
